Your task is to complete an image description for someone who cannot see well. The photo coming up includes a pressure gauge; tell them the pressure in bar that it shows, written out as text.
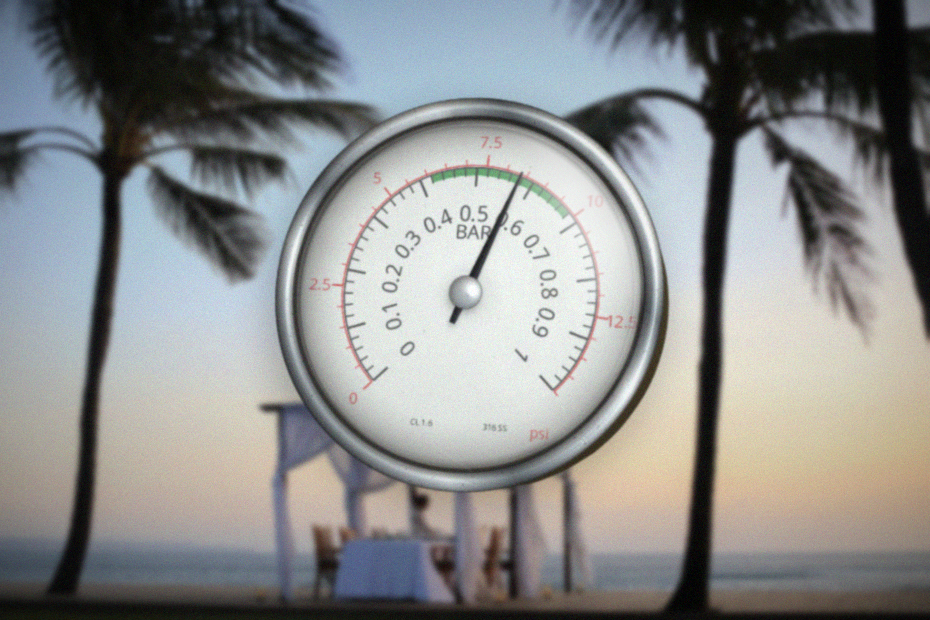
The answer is 0.58 bar
